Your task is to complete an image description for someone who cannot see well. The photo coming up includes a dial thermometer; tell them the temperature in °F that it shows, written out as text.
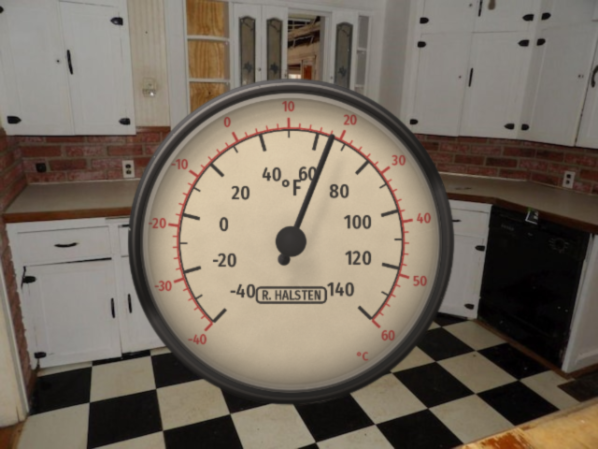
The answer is 65 °F
